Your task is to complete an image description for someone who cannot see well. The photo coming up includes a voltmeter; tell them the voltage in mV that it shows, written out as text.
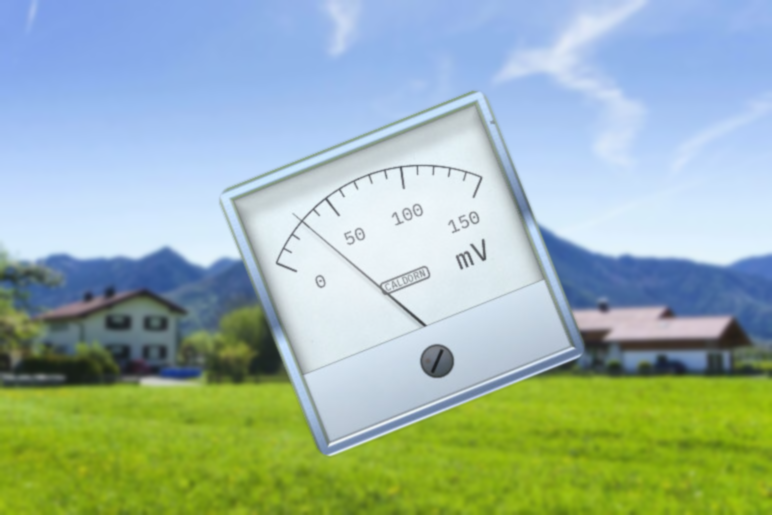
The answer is 30 mV
